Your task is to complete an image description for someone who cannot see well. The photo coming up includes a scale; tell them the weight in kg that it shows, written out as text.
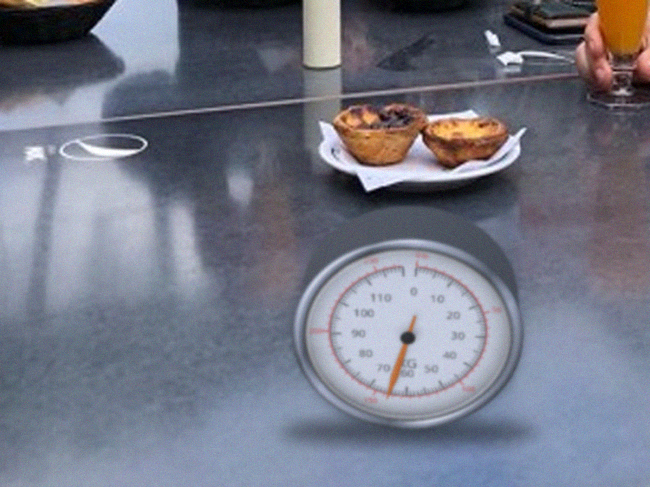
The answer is 65 kg
